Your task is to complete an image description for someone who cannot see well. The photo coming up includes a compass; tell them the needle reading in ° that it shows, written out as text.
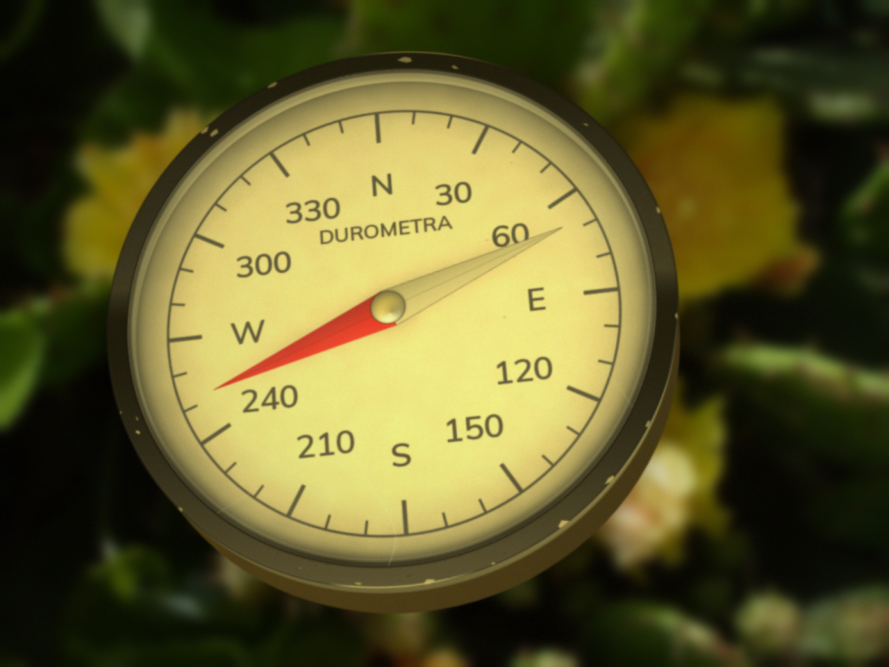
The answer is 250 °
